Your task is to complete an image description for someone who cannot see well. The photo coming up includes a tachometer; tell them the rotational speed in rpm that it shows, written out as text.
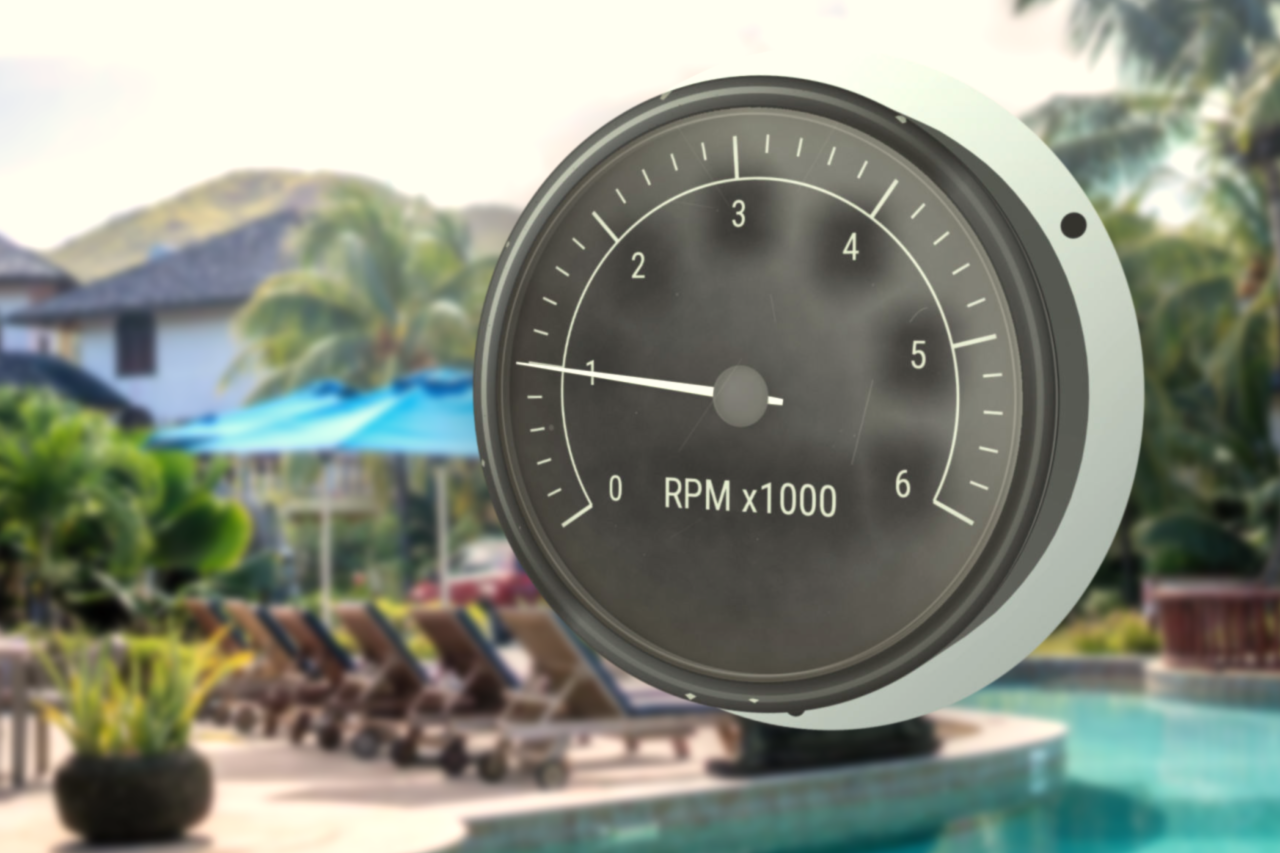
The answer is 1000 rpm
